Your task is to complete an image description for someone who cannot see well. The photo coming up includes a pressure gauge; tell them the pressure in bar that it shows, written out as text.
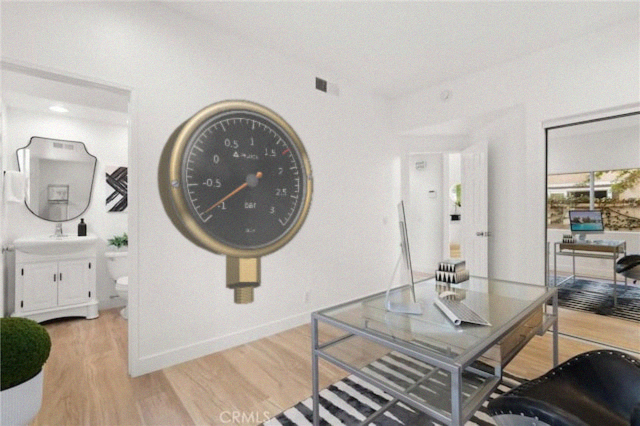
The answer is -0.9 bar
